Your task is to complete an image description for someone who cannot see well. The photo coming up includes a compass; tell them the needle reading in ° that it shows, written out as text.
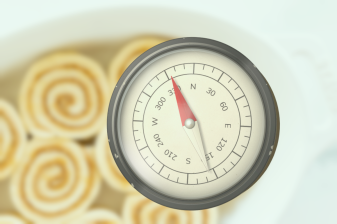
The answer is 335 °
